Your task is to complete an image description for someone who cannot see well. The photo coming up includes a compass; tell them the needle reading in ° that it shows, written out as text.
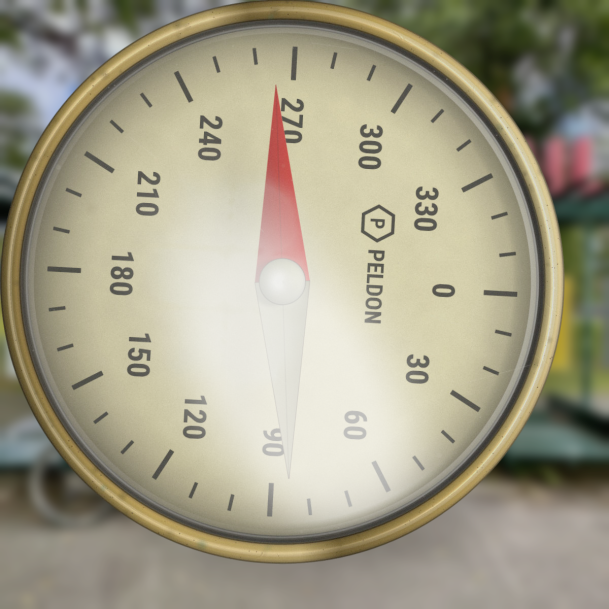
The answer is 265 °
